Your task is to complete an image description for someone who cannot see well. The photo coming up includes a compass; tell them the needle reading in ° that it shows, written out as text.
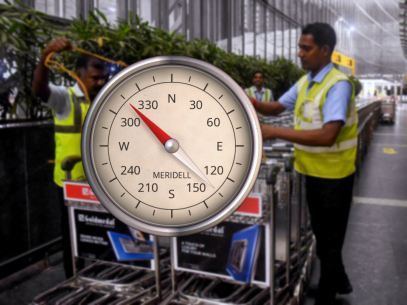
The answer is 315 °
